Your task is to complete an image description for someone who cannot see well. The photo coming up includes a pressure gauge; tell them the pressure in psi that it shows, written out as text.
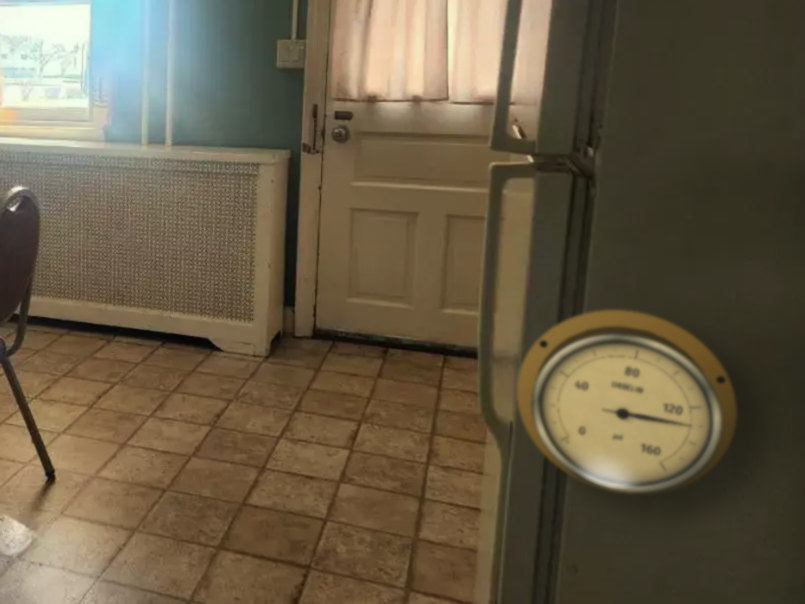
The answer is 130 psi
